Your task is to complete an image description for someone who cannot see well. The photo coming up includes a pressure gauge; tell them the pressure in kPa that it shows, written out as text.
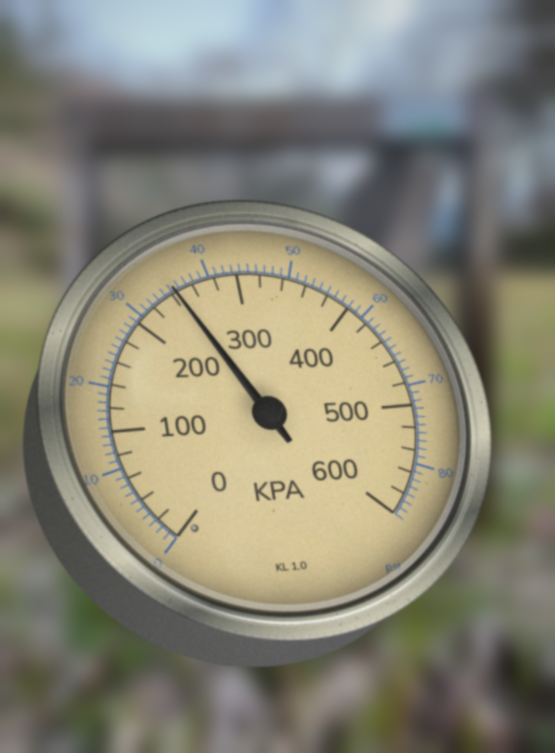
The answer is 240 kPa
